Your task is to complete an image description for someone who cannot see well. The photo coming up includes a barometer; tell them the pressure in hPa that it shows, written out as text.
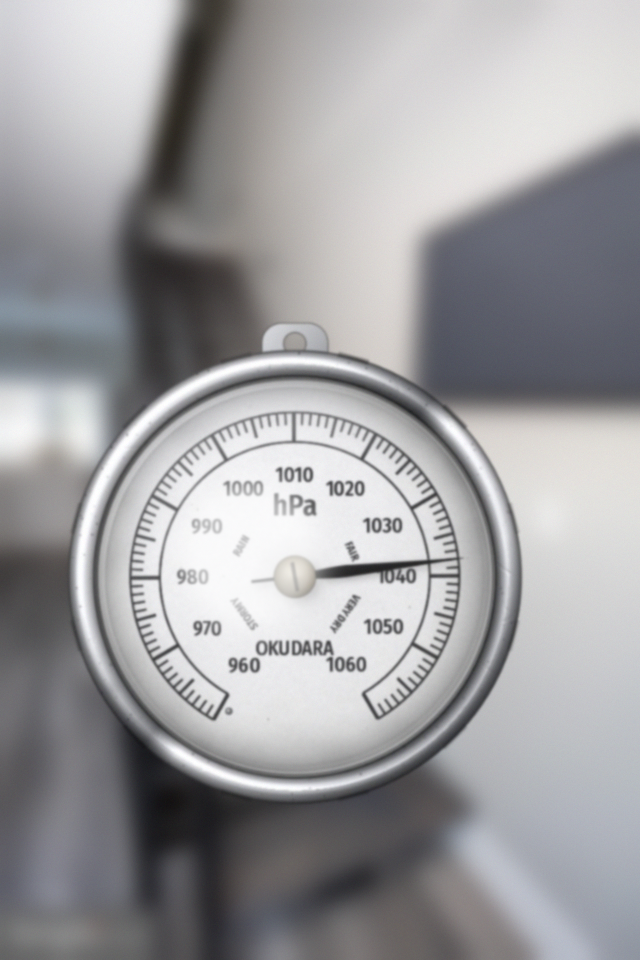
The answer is 1038 hPa
